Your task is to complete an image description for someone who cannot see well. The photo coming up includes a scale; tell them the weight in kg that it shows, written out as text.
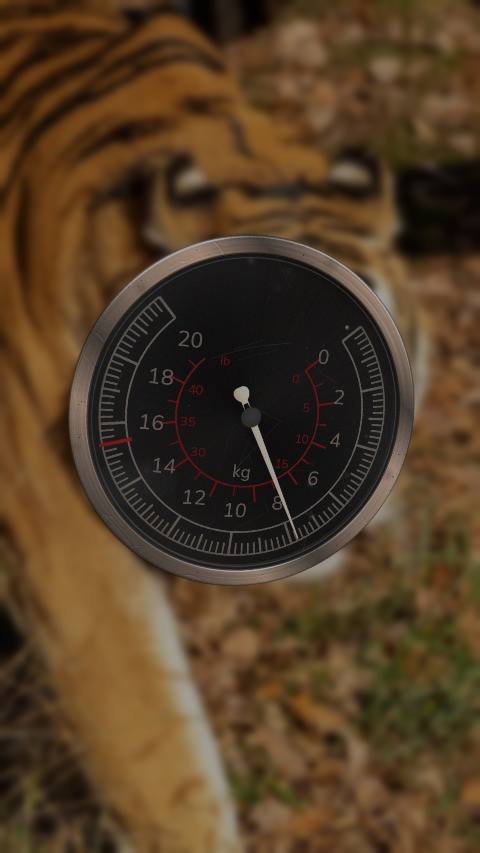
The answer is 7.8 kg
